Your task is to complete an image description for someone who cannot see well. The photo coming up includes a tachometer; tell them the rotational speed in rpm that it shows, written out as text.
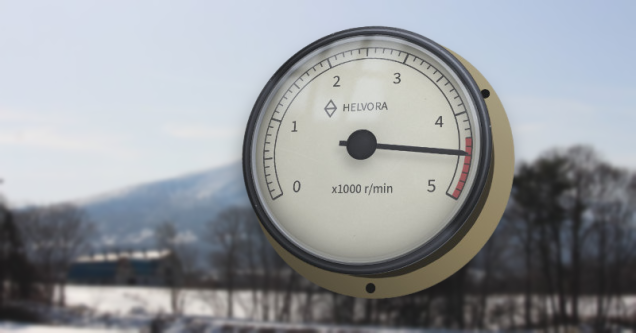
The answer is 4500 rpm
